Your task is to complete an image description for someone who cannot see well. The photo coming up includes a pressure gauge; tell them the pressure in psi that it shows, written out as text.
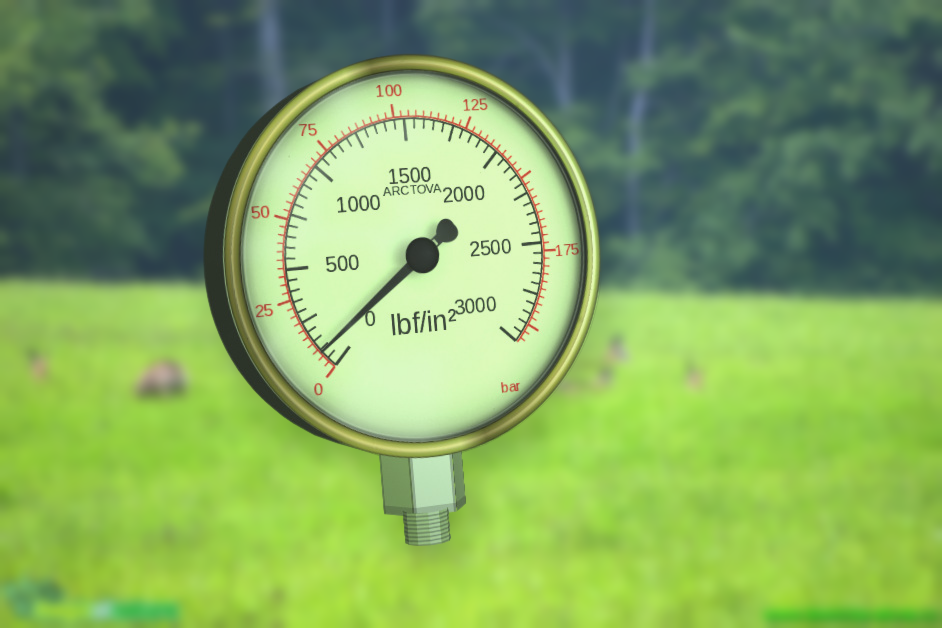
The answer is 100 psi
